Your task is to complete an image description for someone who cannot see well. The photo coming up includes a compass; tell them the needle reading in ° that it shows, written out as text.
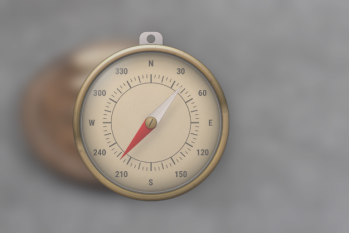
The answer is 220 °
